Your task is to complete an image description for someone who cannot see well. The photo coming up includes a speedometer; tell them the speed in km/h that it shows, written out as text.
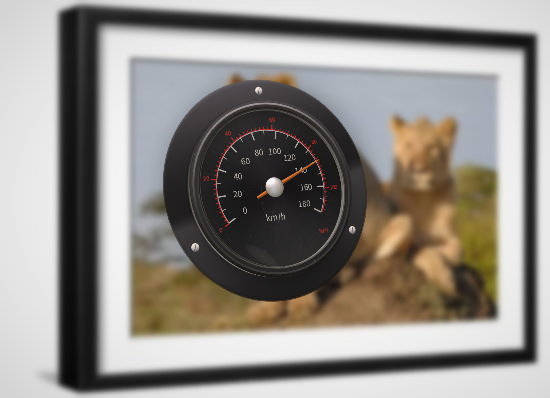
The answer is 140 km/h
